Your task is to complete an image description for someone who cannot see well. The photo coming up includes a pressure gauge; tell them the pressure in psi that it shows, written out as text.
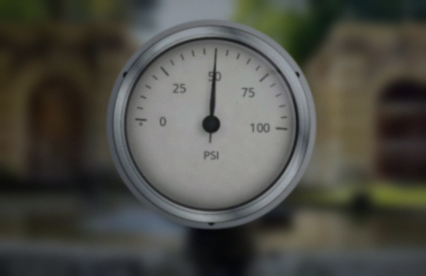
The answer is 50 psi
